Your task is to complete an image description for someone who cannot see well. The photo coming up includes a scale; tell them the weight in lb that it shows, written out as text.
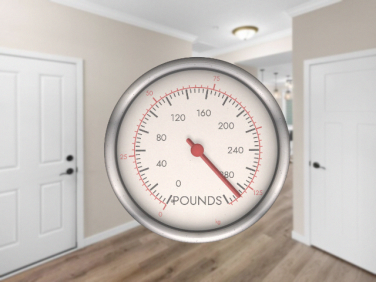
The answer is 288 lb
